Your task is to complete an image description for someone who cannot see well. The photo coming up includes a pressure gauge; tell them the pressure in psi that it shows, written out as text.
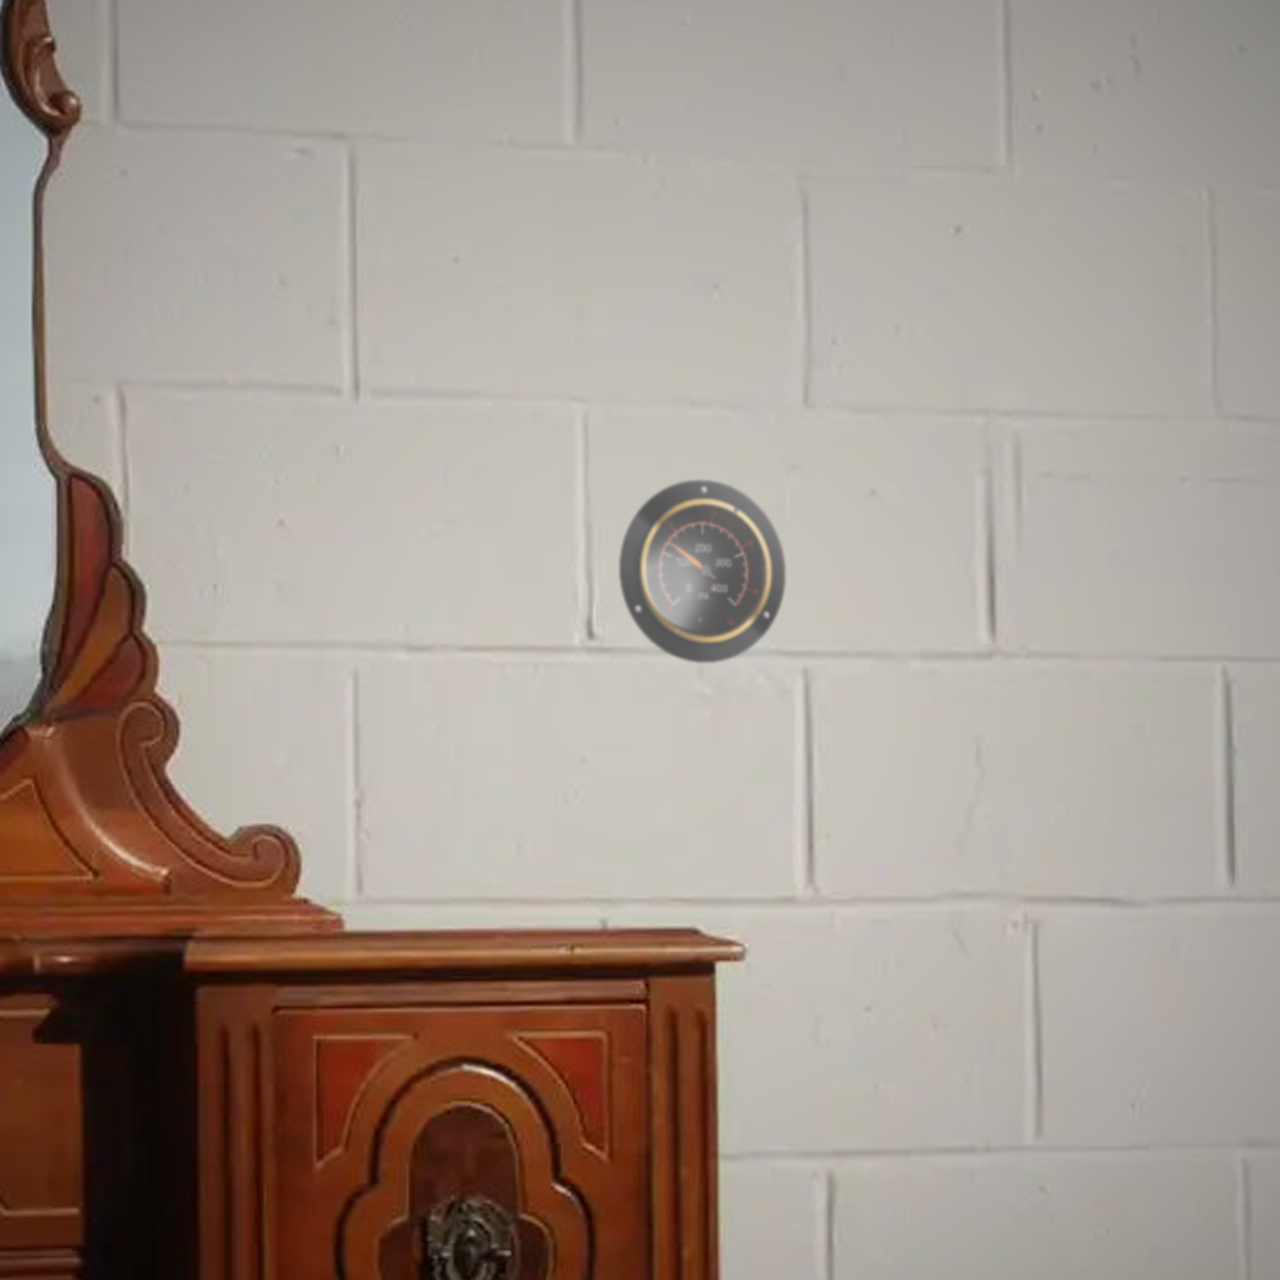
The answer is 120 psi
